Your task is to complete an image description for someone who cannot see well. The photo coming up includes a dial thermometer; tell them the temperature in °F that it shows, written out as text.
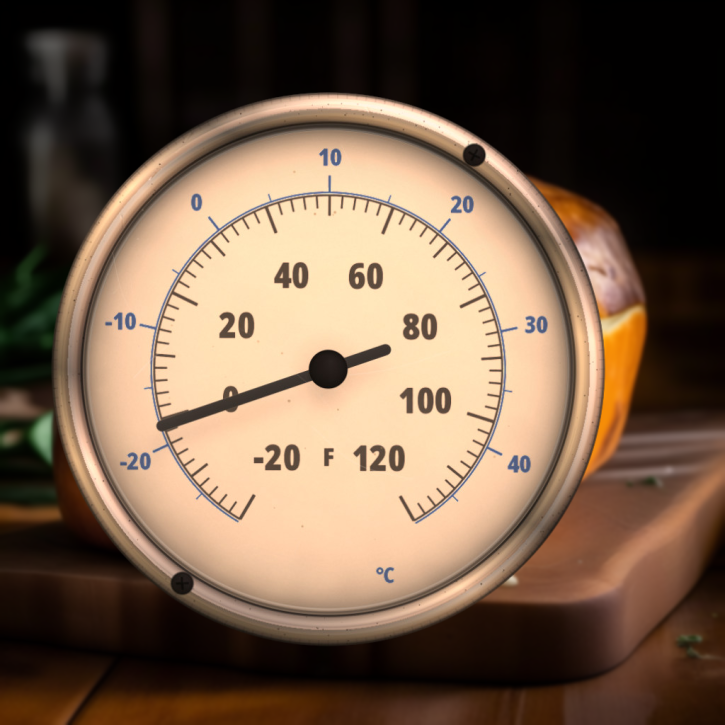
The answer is -1 °F
